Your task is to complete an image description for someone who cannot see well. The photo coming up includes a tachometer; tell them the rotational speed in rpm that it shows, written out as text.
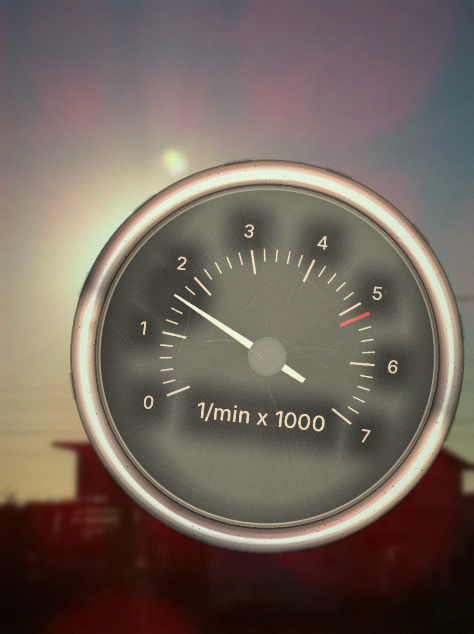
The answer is 1600 rpm
